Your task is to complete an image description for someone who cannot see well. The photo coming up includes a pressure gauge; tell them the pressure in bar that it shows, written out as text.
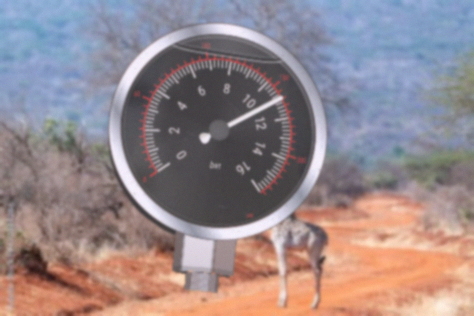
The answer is 11 bar
